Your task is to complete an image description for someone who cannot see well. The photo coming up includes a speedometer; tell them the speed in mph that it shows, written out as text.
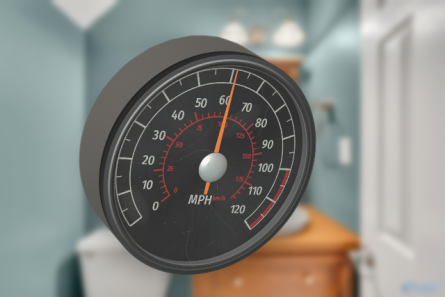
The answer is 60 mph
